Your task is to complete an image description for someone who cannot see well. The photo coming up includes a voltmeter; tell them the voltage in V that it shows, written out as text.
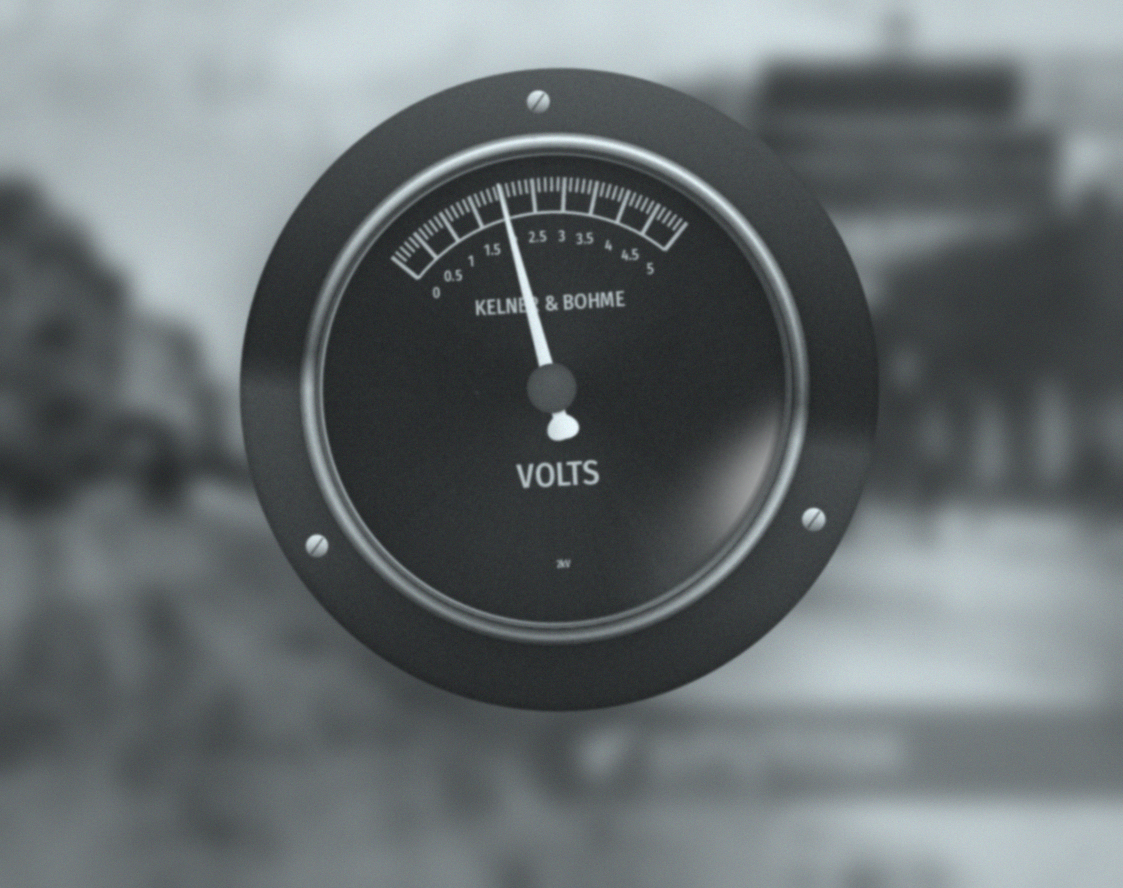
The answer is 2 V
